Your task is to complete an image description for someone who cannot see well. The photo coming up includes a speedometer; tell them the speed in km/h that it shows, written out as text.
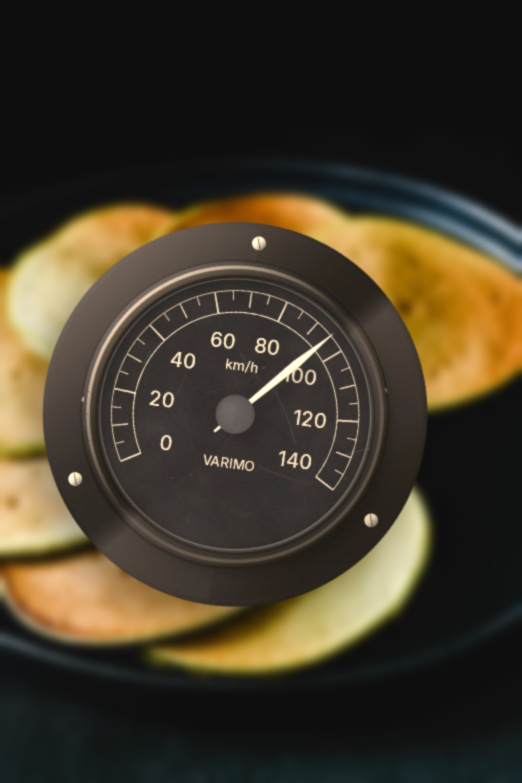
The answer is 95 km/h
